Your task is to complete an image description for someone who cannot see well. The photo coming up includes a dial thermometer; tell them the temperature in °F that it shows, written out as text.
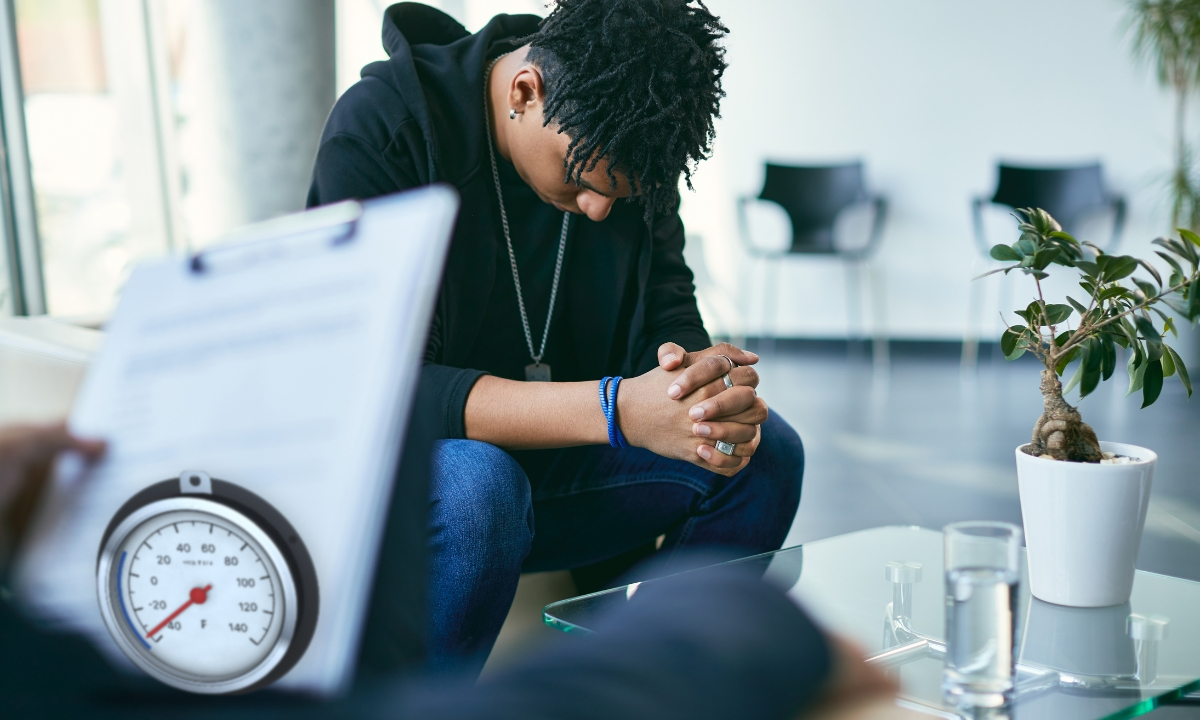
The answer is -35 °F
